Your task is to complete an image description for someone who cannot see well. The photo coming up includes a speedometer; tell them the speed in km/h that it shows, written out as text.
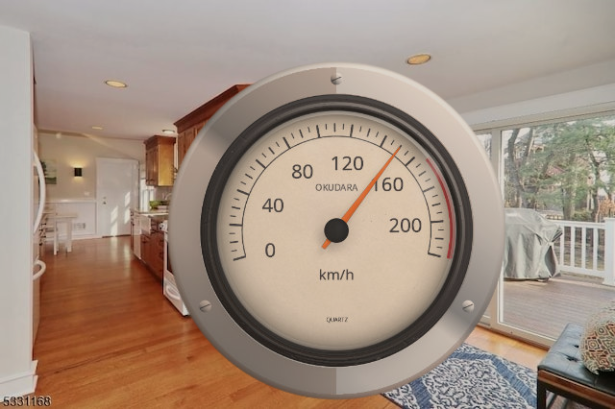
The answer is 150 km/h
